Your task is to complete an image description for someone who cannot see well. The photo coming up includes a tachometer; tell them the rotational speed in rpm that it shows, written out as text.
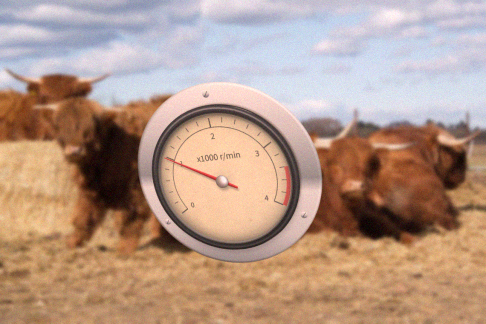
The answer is 1000 rpm
